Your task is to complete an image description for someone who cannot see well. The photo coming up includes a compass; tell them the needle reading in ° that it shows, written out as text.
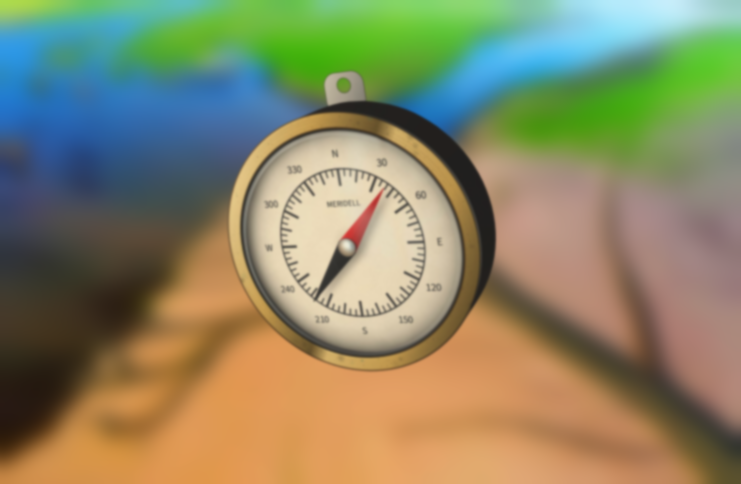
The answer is 40 °
